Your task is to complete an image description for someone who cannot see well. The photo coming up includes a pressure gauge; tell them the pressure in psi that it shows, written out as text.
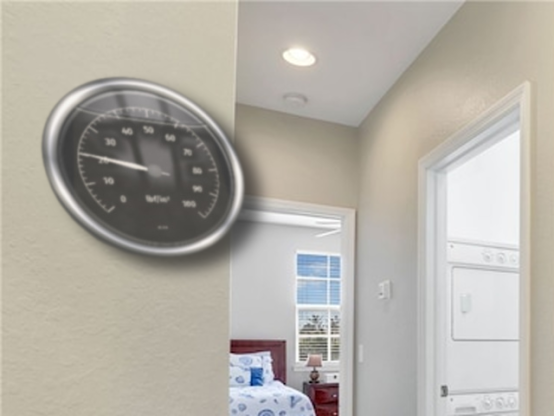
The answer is 20 psi
